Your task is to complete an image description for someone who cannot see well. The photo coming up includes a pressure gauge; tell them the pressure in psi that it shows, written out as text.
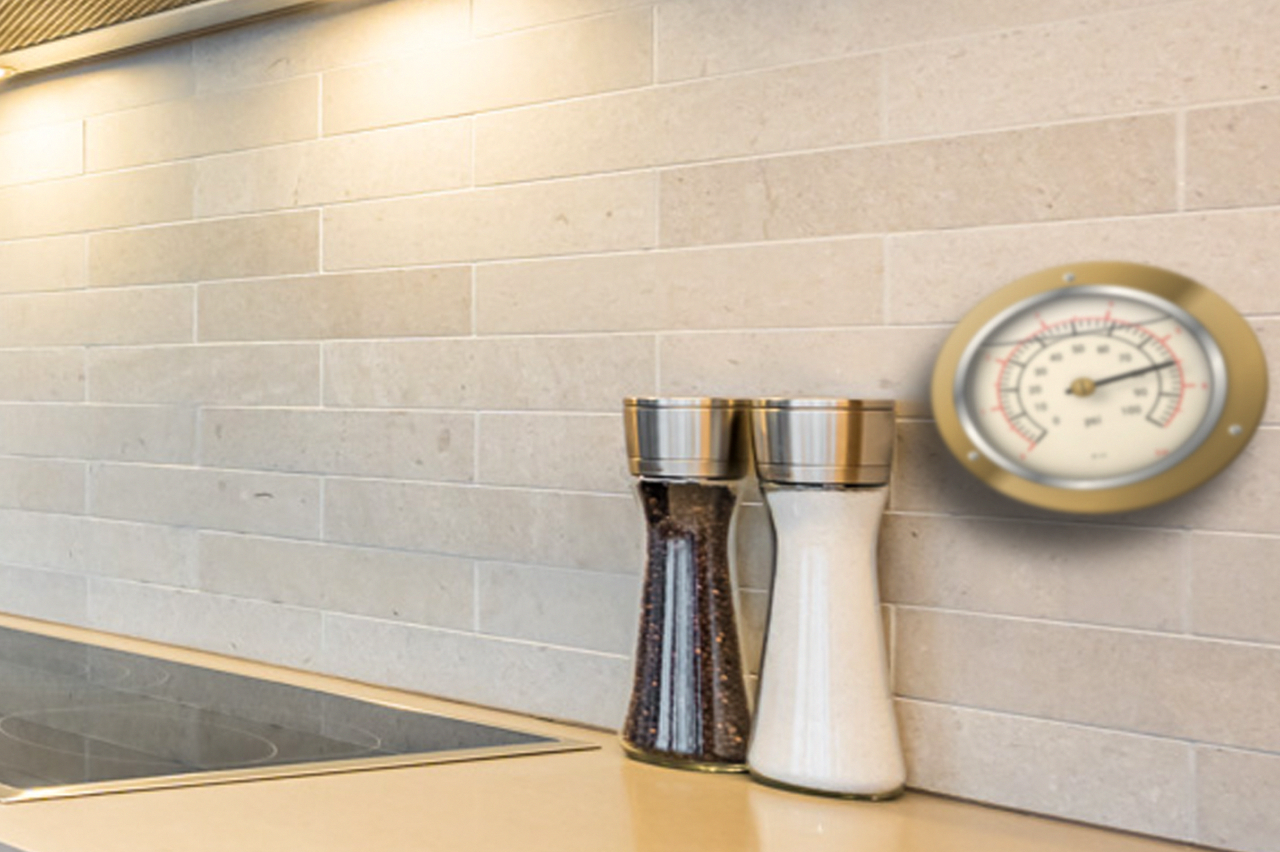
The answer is 80 psi
